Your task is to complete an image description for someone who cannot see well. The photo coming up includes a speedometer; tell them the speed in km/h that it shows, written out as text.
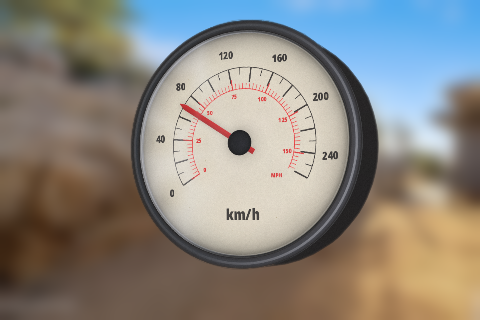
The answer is 70 km/h
